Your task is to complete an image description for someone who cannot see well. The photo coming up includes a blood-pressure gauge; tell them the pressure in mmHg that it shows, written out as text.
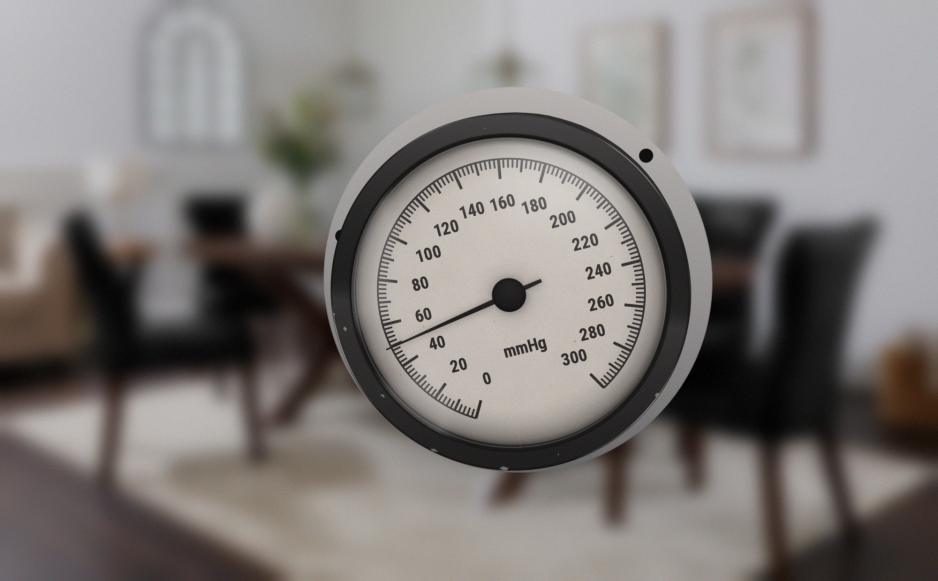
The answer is 50 mmHg
